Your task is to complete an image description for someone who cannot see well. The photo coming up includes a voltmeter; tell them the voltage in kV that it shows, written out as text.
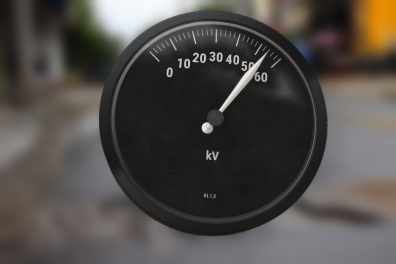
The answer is 54 kV
